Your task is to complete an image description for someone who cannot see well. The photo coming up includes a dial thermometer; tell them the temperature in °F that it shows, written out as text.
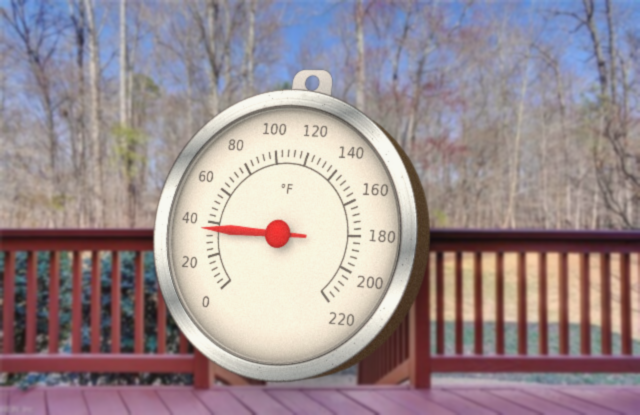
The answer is 36 °F
